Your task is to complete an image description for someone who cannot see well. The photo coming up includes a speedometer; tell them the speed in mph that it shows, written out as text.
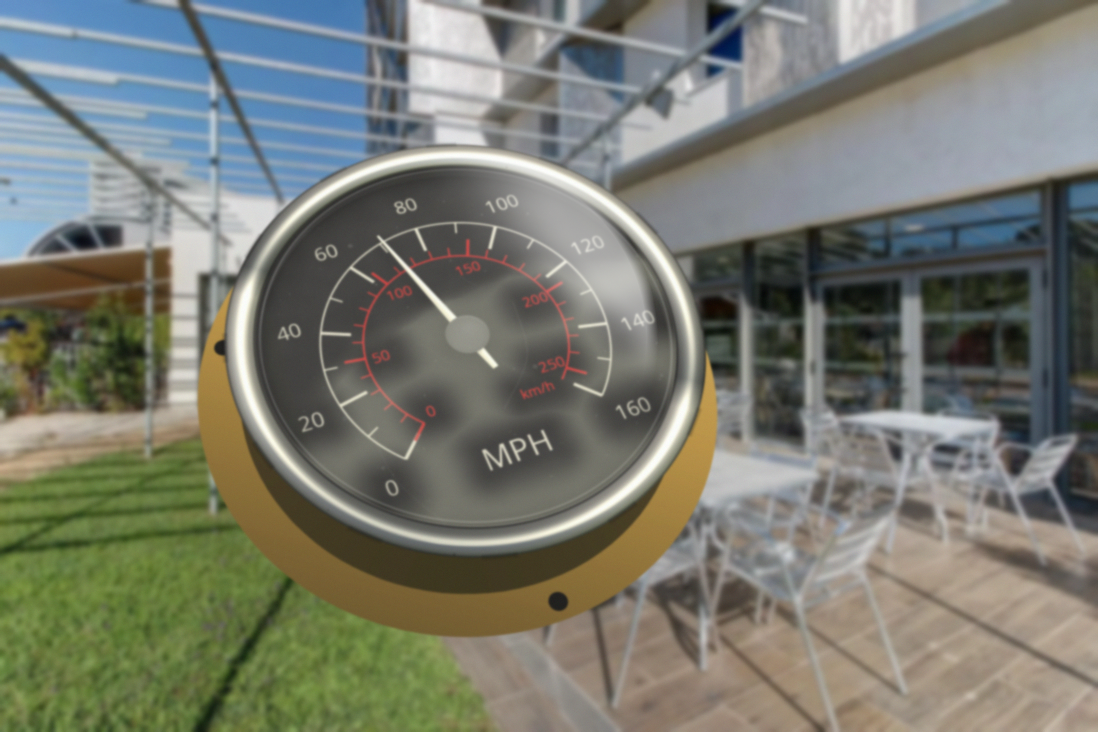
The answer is 70 mph
